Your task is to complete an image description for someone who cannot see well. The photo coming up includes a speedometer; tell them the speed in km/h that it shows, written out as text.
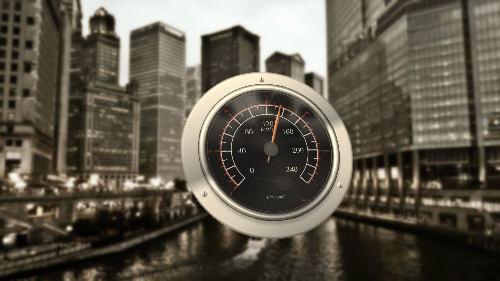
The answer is 135 km/h
